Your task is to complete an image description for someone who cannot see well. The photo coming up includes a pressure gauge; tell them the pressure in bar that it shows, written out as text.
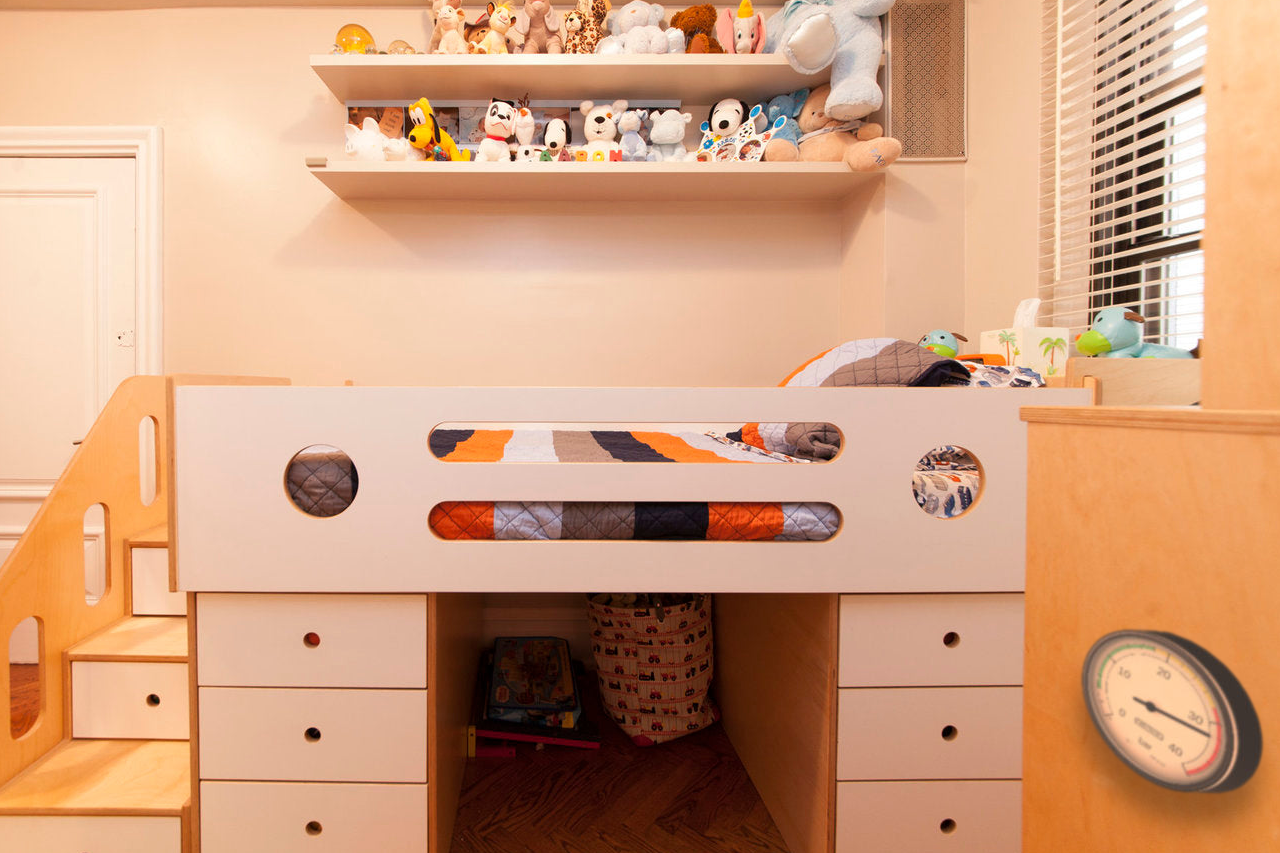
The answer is 32 bar
